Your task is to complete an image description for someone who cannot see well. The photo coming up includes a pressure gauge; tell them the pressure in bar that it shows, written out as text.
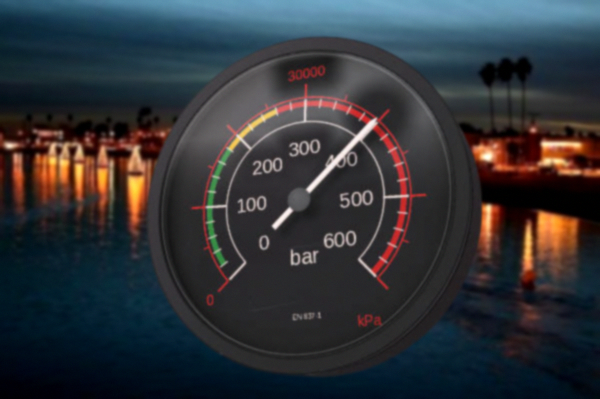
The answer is 400 bar
